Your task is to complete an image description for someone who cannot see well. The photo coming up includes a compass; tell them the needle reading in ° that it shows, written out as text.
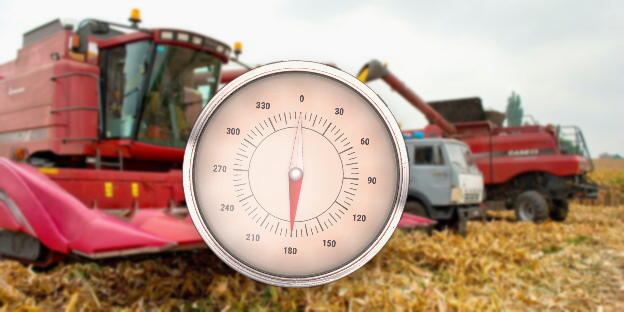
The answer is 180 °
